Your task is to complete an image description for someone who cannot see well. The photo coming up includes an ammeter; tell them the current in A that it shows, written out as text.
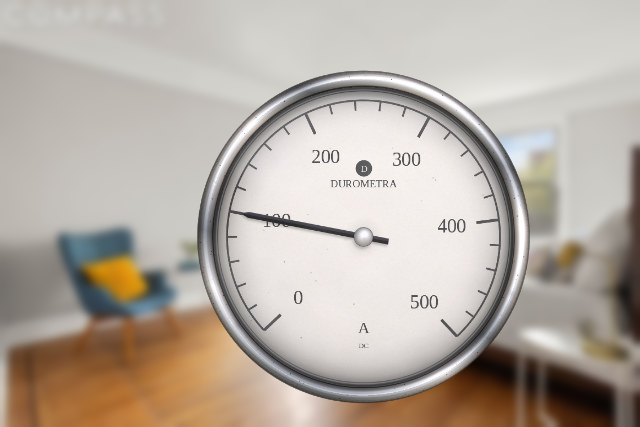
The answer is 100 A
